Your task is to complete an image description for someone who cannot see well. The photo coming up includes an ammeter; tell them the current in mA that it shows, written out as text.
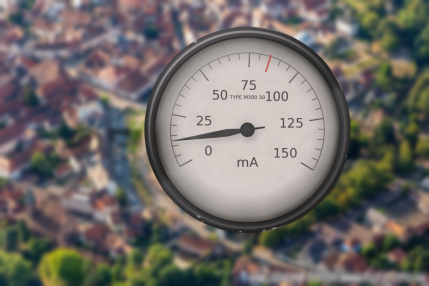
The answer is 12.5 mA
